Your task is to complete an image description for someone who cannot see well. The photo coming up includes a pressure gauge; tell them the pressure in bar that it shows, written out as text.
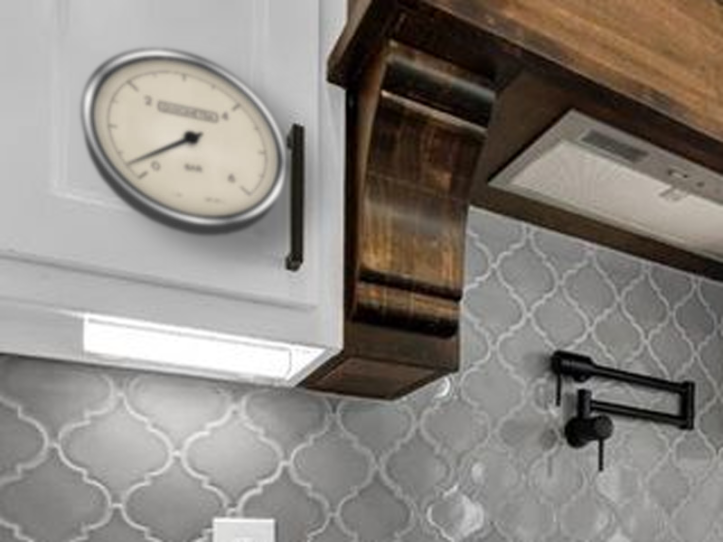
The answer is 0.25 bar
